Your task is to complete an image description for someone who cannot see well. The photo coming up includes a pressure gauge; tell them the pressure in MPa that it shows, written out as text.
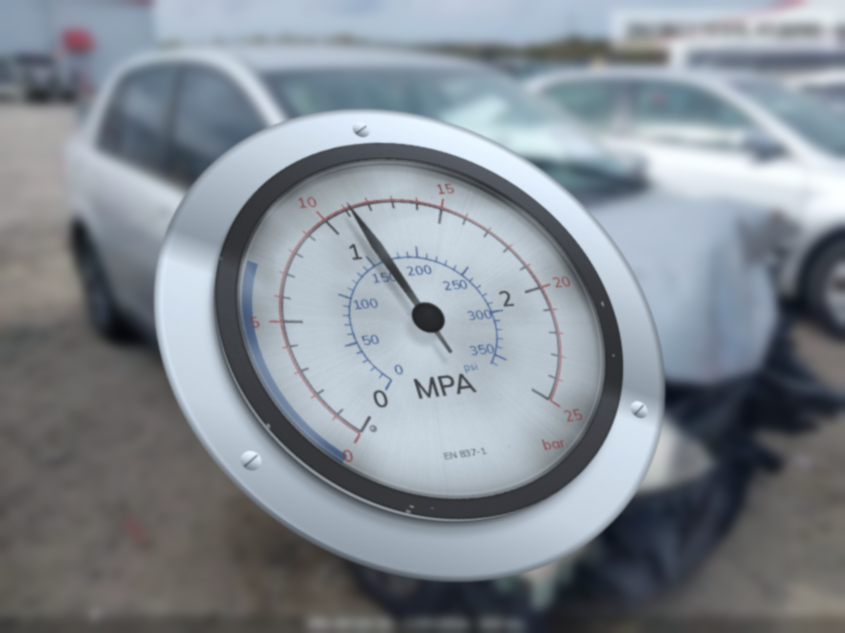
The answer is 1.1 MPa
